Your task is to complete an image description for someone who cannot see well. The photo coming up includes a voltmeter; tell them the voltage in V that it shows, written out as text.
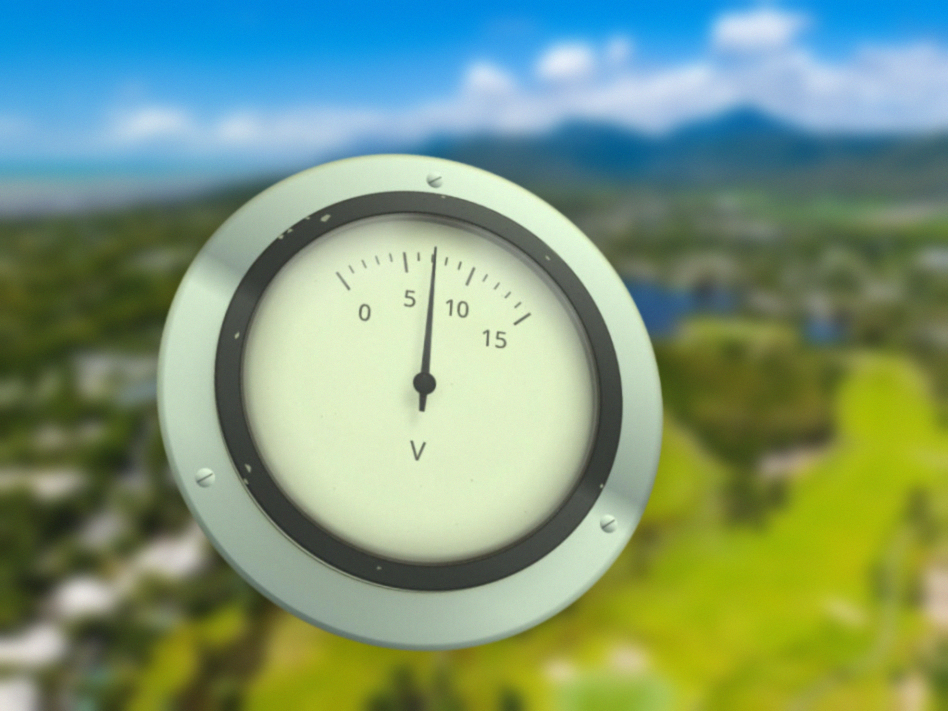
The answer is 7 V
